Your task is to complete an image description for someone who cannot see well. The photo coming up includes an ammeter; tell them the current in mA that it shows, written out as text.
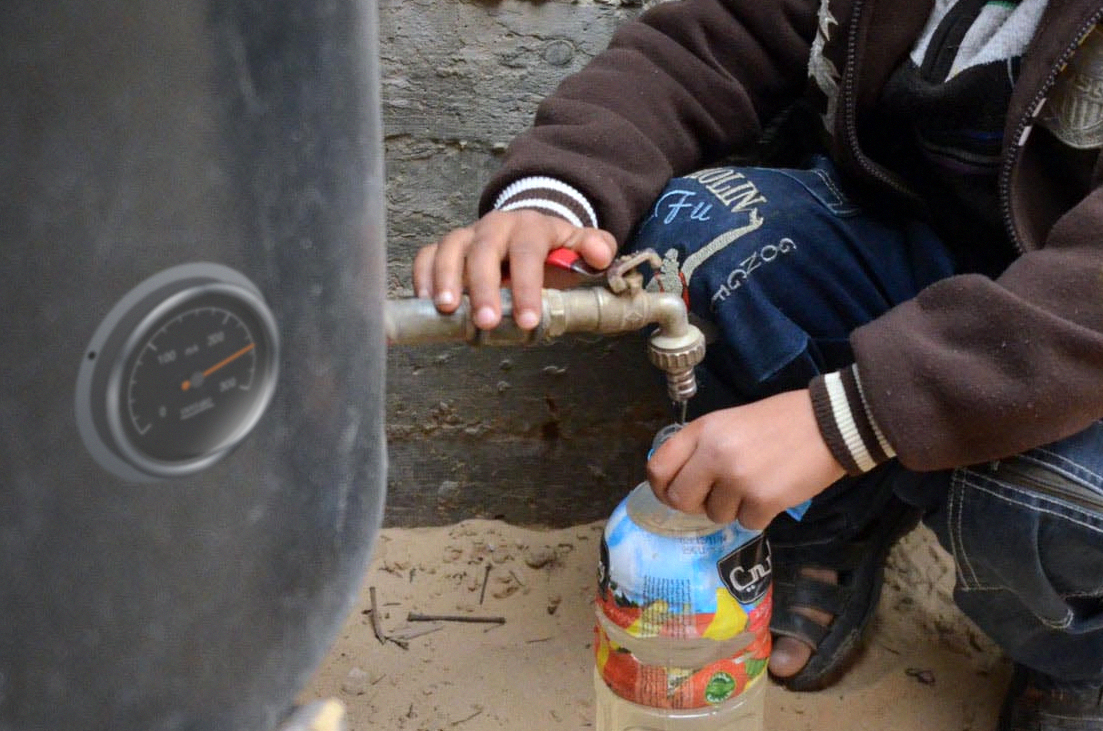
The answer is 250 mA
